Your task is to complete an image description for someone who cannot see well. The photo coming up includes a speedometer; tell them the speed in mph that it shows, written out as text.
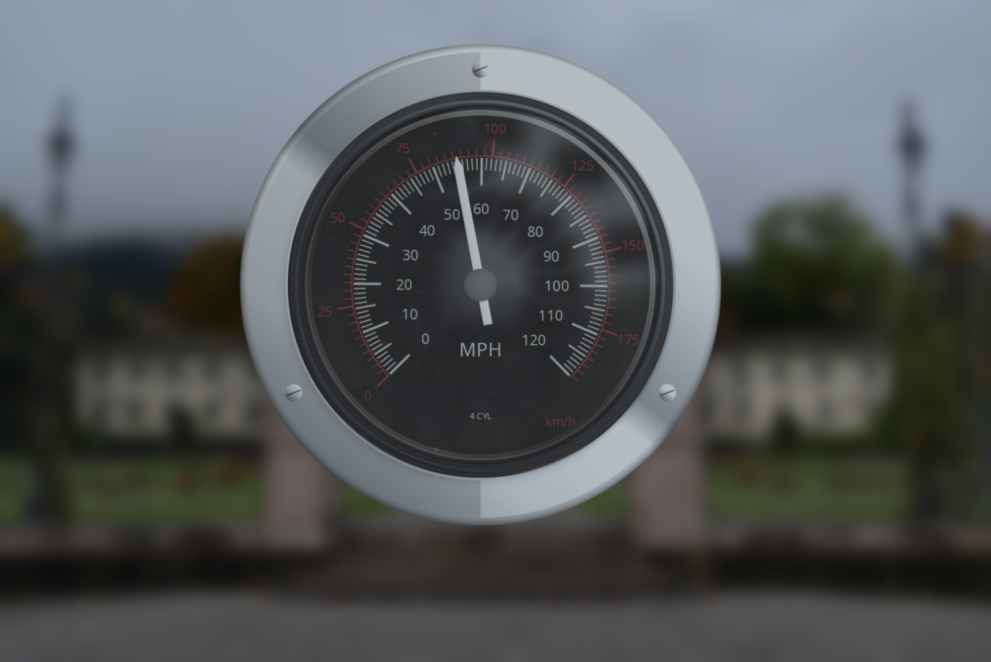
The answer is 55 mph
